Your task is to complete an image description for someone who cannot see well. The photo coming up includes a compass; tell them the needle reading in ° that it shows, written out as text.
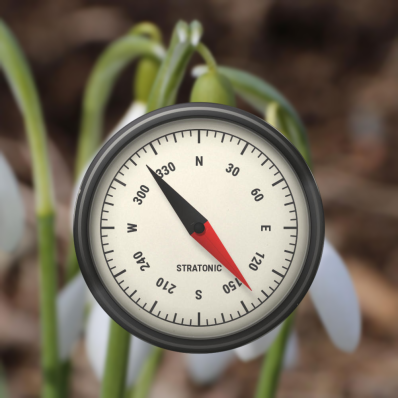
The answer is 140 °
